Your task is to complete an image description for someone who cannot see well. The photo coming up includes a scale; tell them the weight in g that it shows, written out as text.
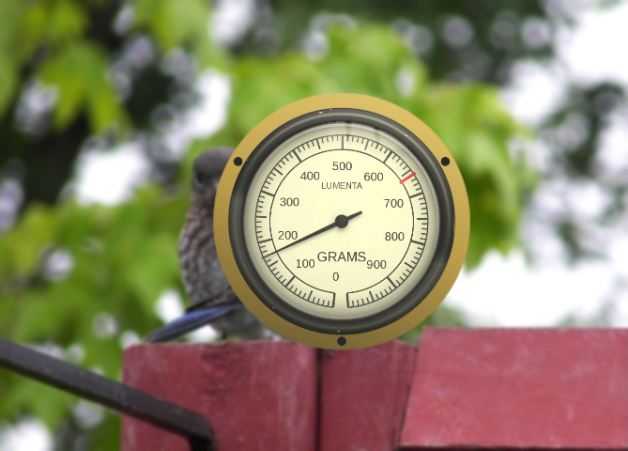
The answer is 170 g
